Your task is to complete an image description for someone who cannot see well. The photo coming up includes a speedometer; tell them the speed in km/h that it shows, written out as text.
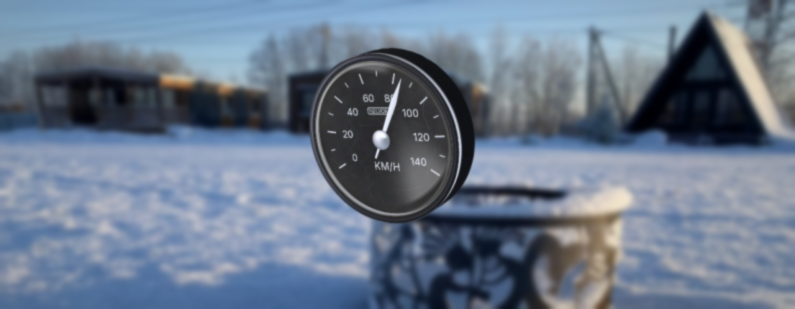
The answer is 85 km/h
